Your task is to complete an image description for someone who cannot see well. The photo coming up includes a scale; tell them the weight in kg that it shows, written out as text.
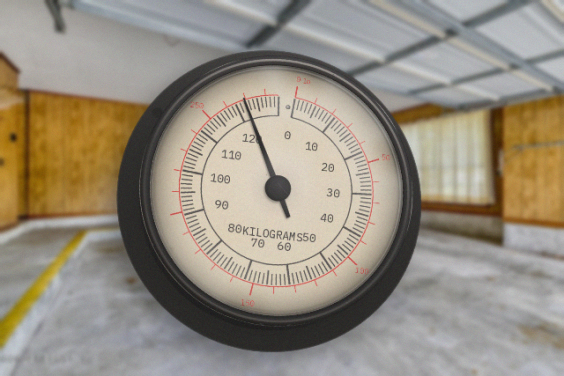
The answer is 122 kg
